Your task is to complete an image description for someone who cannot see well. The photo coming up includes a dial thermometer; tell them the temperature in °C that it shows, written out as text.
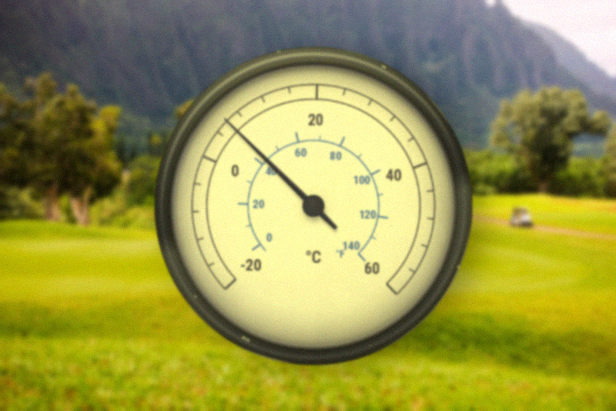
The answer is 6 °C
